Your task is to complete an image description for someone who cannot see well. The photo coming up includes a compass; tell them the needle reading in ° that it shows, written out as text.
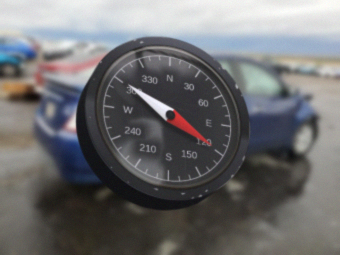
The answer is 120 °
